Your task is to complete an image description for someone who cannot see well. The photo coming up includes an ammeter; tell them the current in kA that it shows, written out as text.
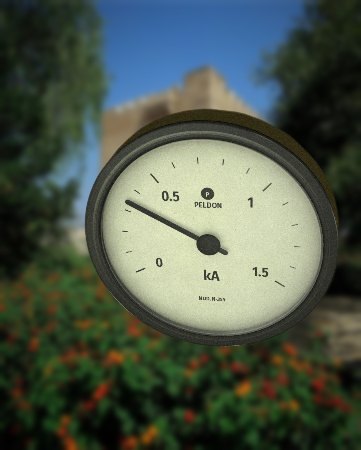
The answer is 0.35 kA
